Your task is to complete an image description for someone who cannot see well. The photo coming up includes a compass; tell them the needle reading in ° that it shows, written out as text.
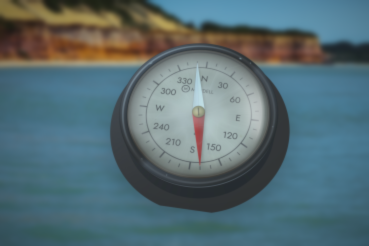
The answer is 170 °
